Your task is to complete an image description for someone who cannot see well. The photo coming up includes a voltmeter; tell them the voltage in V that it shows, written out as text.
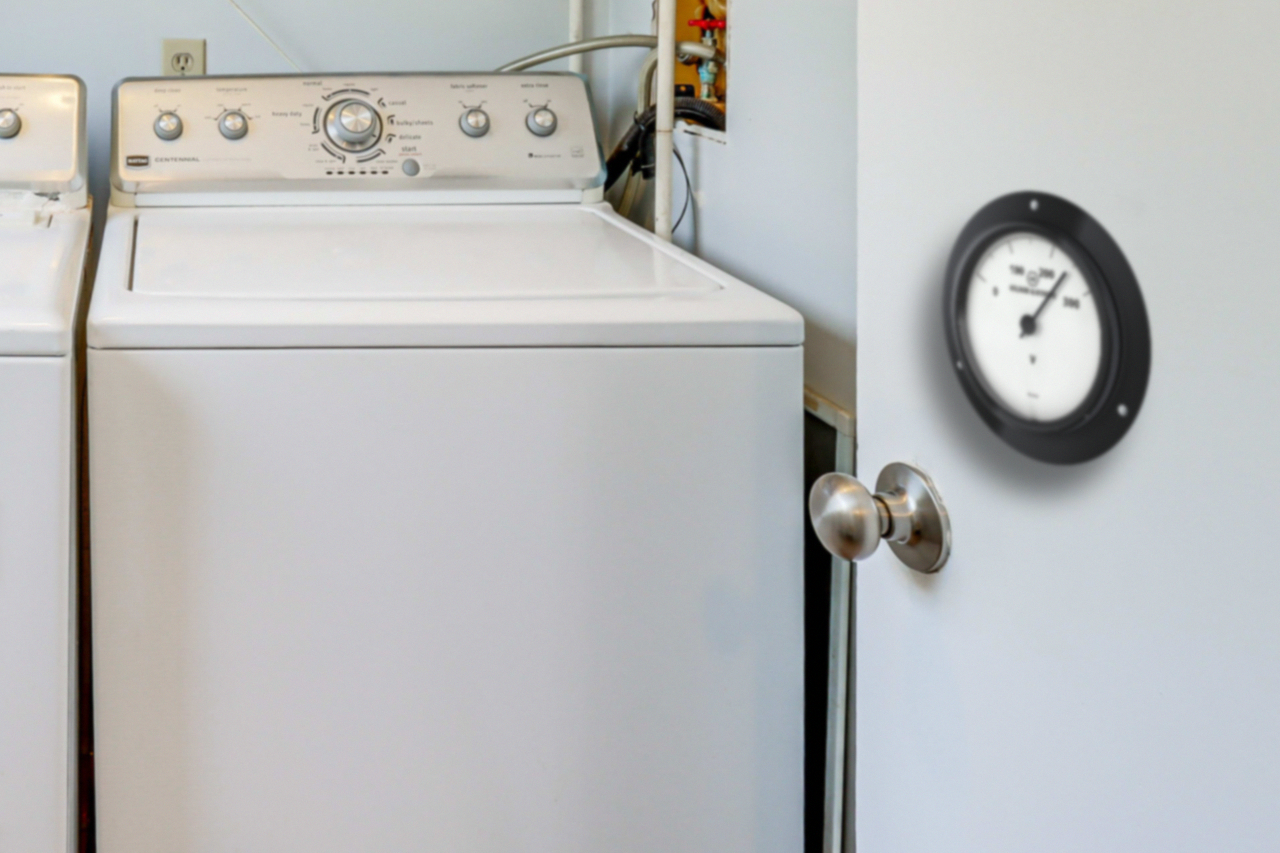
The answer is 250 V
